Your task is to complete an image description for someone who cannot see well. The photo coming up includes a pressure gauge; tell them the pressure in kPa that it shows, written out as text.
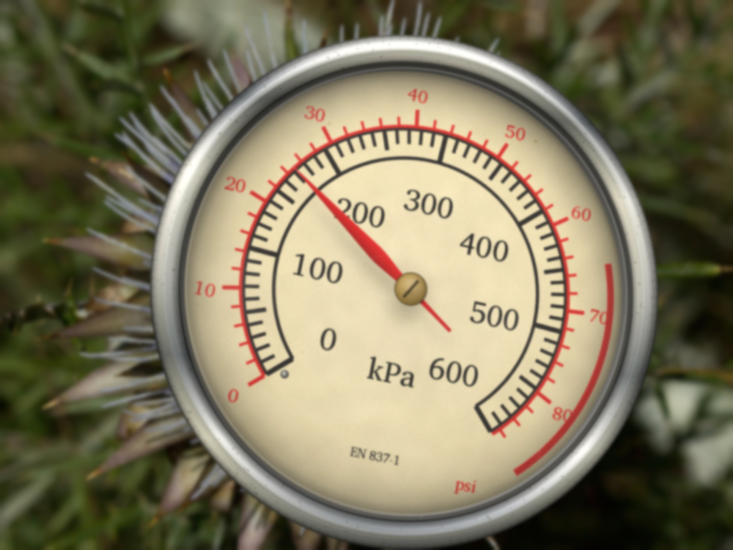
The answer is 170 kPa
